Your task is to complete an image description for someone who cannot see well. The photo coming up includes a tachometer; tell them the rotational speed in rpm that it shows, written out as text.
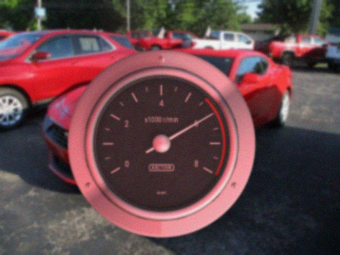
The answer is 6000 rpm
